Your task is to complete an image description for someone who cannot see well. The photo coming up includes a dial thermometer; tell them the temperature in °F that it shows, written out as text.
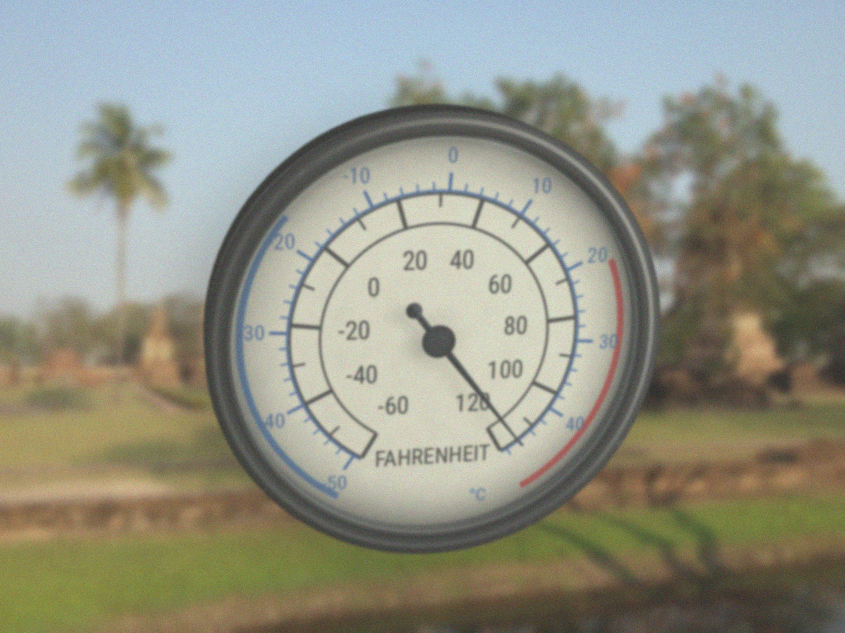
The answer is 115 °F
